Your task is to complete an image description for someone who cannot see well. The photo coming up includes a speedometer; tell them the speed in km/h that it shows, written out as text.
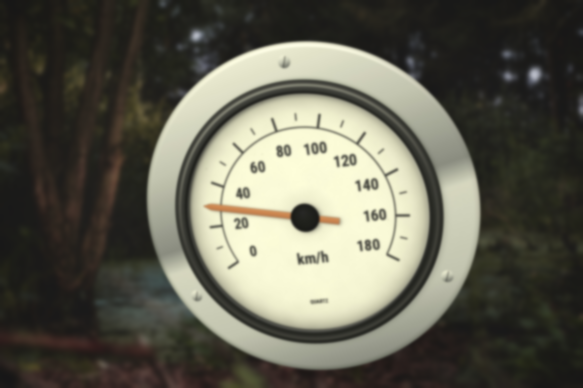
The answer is 30 km/h
